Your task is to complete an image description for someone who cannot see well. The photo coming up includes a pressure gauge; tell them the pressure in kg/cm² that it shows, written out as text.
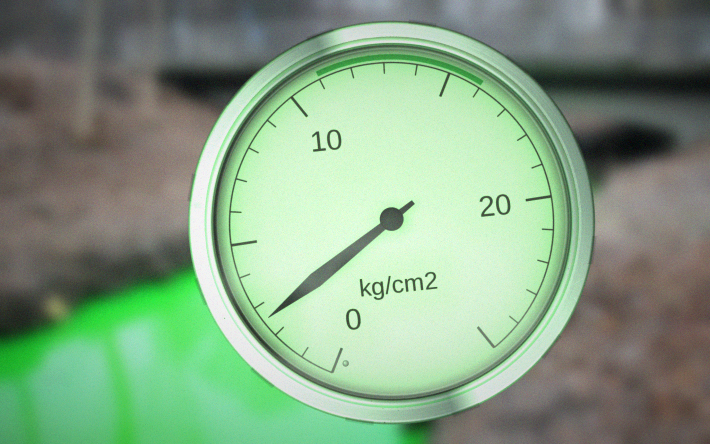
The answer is 2.5 kg/cm²
